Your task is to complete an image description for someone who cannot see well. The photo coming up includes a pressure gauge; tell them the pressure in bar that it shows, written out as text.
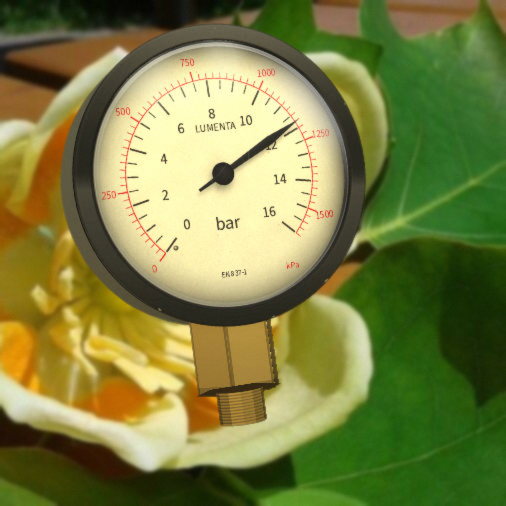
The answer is 11.75 bar
